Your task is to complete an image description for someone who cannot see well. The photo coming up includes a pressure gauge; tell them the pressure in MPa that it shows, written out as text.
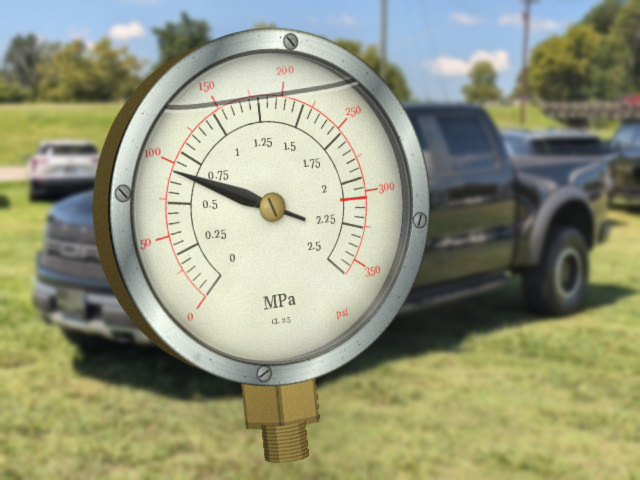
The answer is 0.65 MPa
